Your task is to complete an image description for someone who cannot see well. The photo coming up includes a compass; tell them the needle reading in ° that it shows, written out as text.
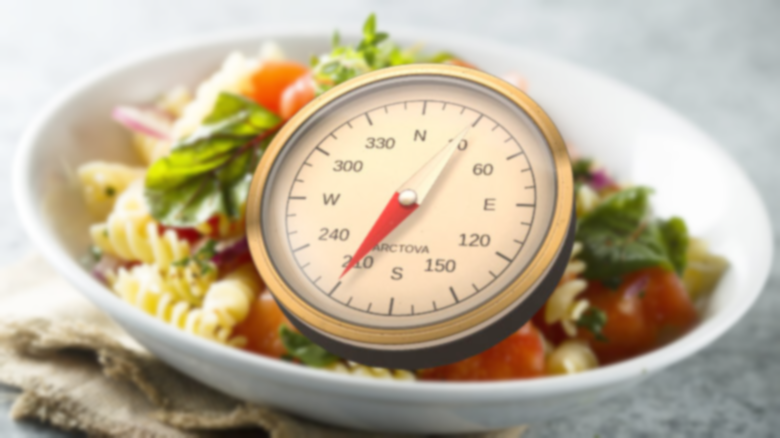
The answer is 210 °
